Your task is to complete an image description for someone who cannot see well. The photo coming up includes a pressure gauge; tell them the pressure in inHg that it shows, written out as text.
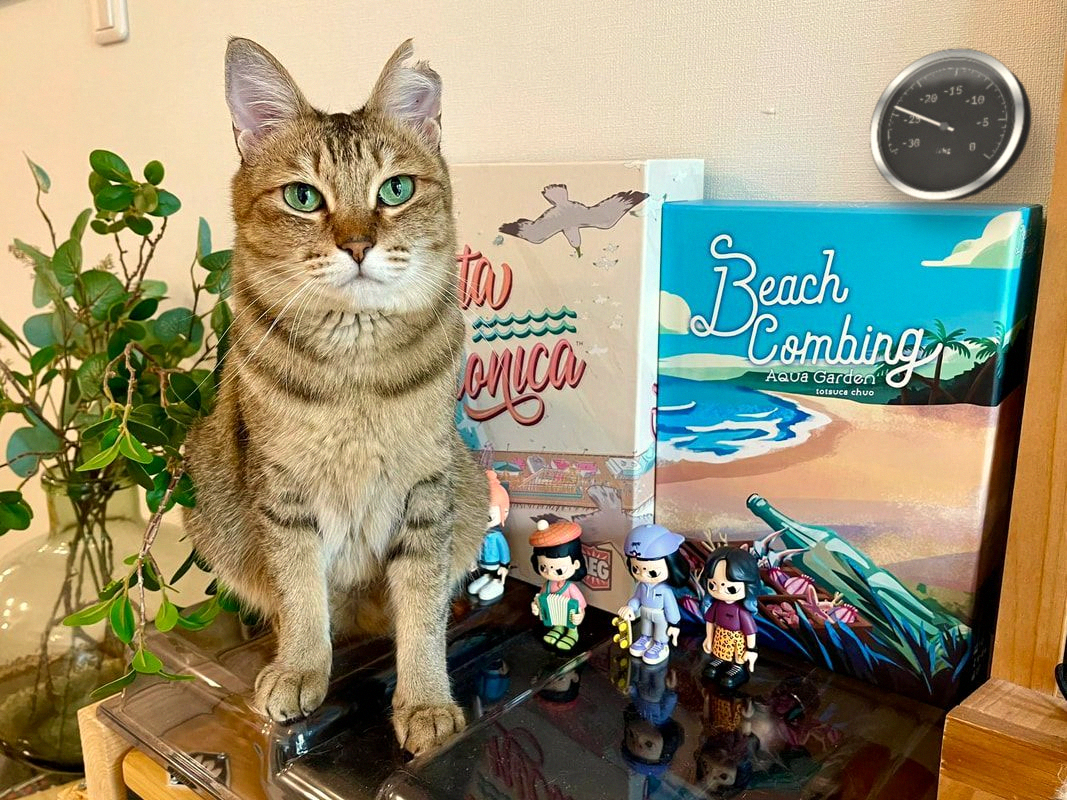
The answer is -24 inHg
